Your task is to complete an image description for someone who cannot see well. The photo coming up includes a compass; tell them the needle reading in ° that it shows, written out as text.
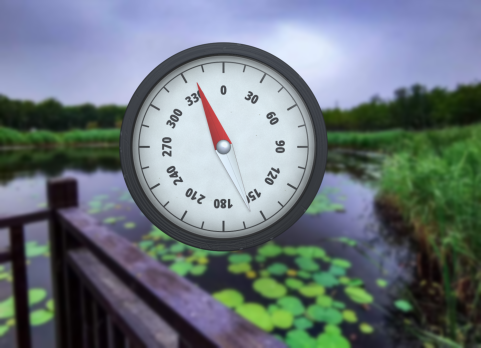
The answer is 337.5 °
